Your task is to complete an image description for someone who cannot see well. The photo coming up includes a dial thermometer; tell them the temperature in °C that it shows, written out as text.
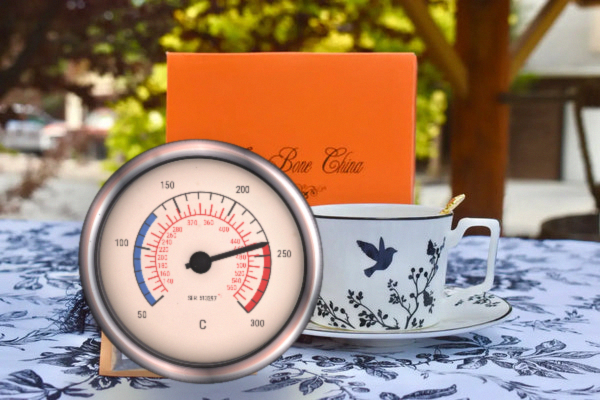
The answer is 240 °C
